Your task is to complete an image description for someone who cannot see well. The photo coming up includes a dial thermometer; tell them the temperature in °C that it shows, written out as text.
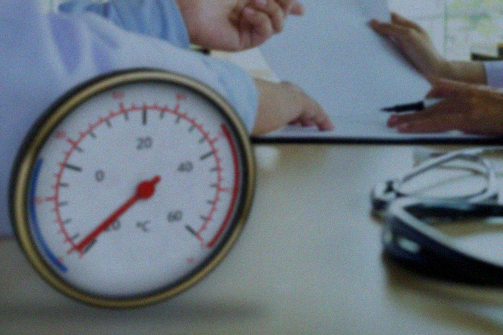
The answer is -18 °C
